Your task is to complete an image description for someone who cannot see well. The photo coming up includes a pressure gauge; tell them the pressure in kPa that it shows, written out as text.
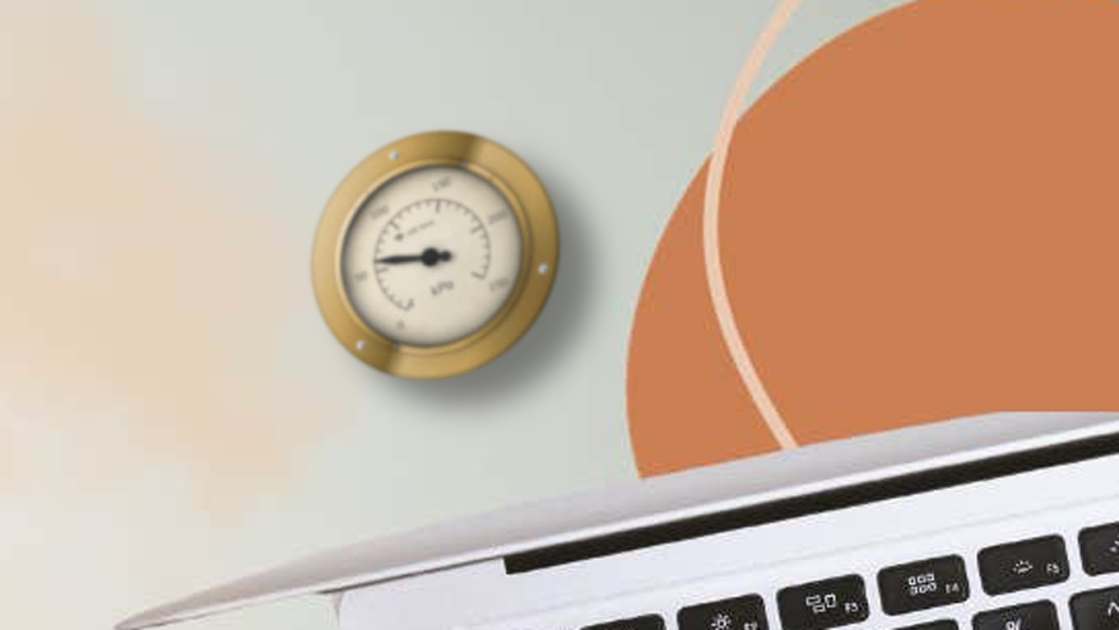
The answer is 60 kPa
